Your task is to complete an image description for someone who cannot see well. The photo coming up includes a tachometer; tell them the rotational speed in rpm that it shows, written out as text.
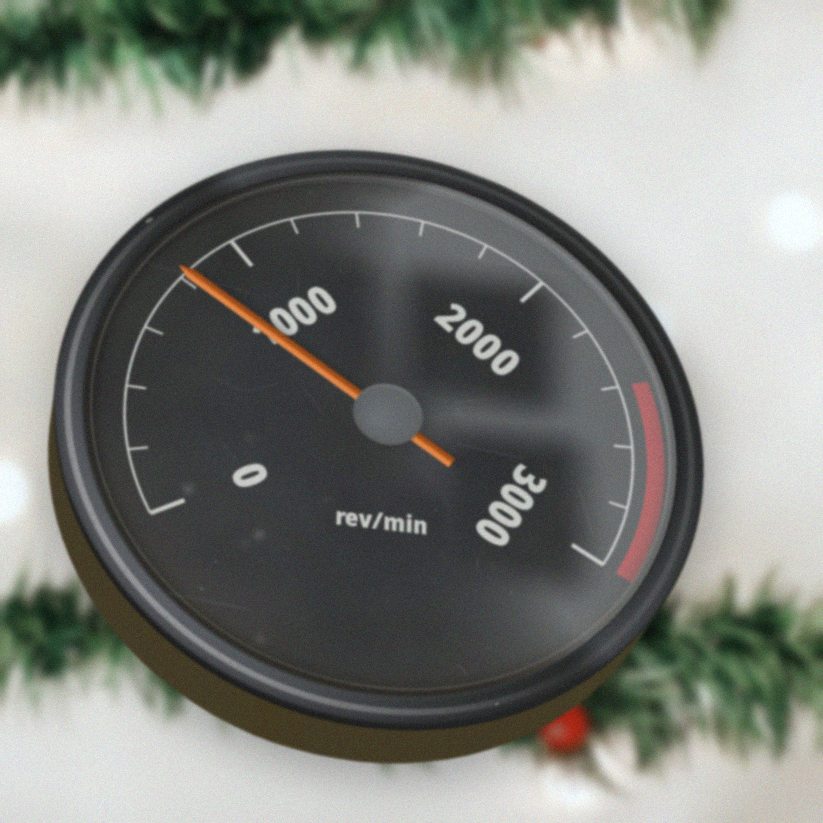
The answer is 800 rpm
